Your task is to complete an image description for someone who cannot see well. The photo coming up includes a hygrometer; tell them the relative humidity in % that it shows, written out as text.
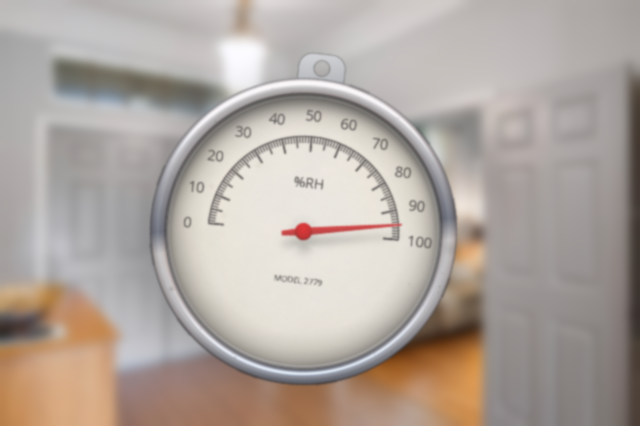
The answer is 95 %
